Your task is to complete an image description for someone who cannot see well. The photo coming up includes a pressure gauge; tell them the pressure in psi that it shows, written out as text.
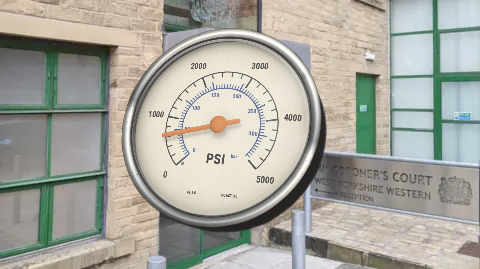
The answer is 600 psi
